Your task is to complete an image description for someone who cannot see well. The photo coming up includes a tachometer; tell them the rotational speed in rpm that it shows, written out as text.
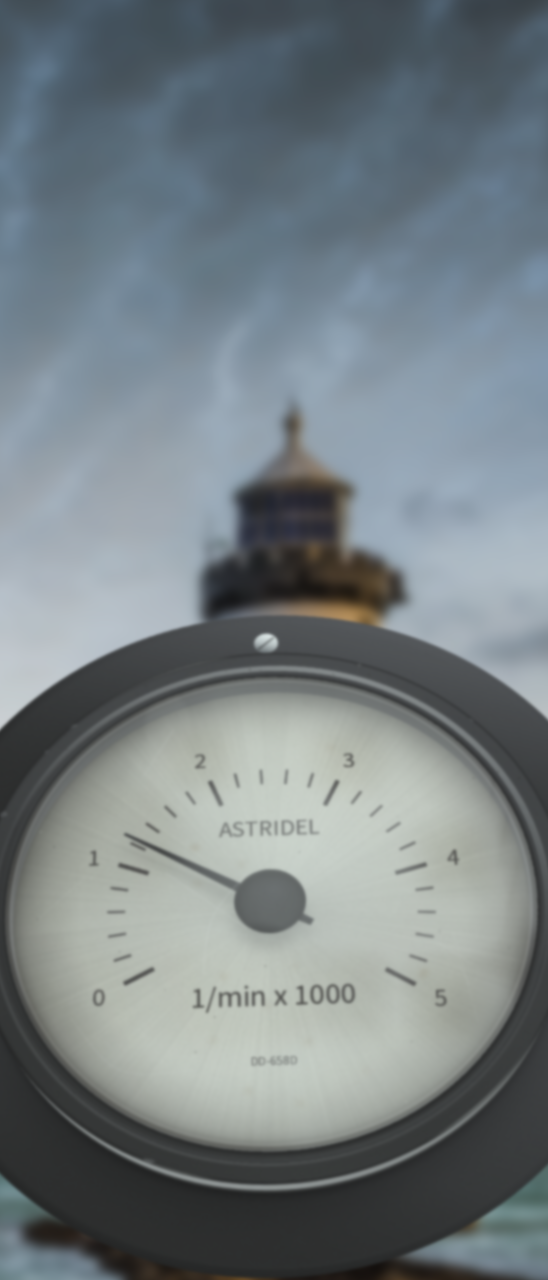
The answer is 1200 rpm
